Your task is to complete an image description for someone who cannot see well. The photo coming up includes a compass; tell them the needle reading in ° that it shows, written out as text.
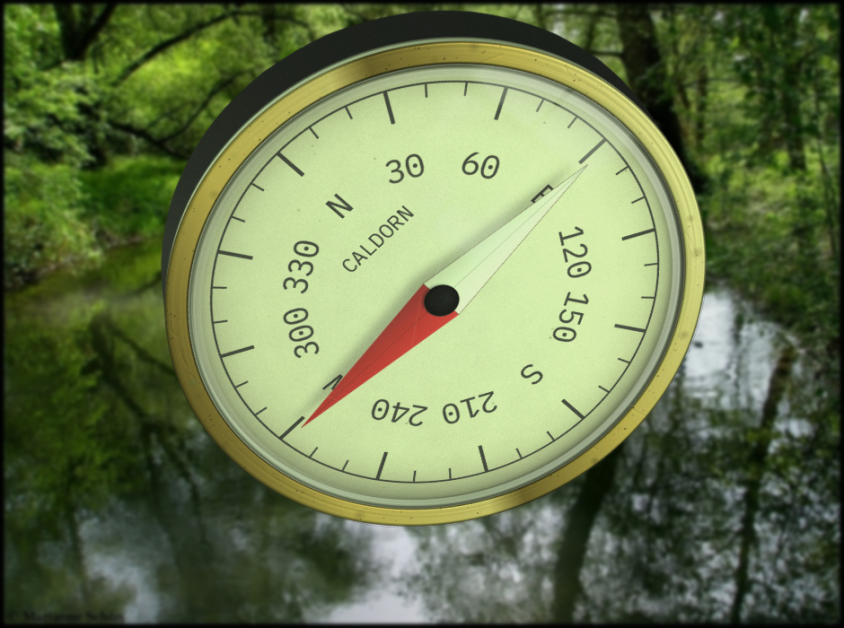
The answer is 270 °
